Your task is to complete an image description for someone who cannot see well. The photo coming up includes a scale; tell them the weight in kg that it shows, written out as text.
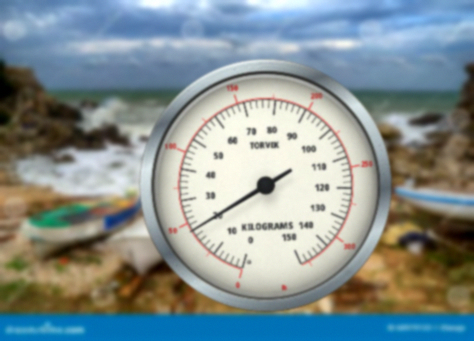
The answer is 20 kg
